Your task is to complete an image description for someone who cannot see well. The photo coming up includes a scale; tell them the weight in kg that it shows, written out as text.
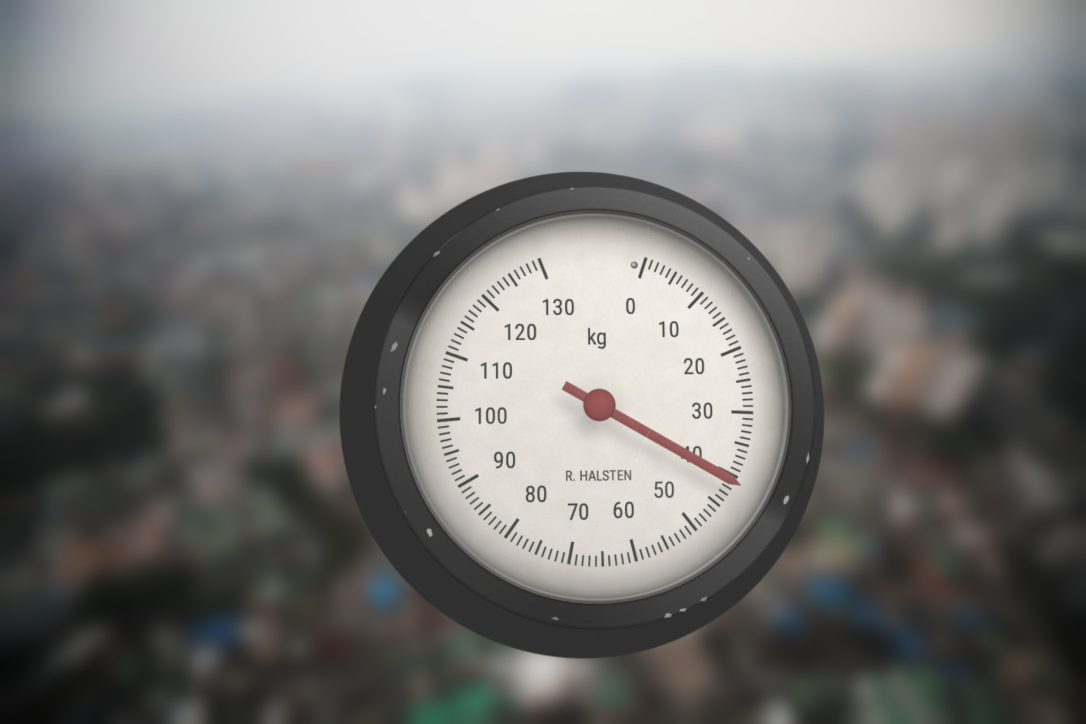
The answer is 41 kg
